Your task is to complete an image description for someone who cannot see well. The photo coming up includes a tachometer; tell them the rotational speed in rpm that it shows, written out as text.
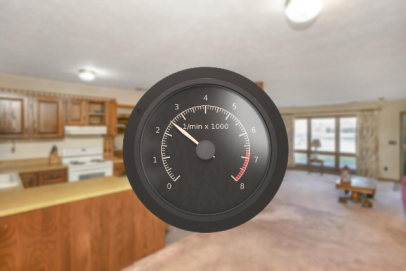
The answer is 2500 rpm
